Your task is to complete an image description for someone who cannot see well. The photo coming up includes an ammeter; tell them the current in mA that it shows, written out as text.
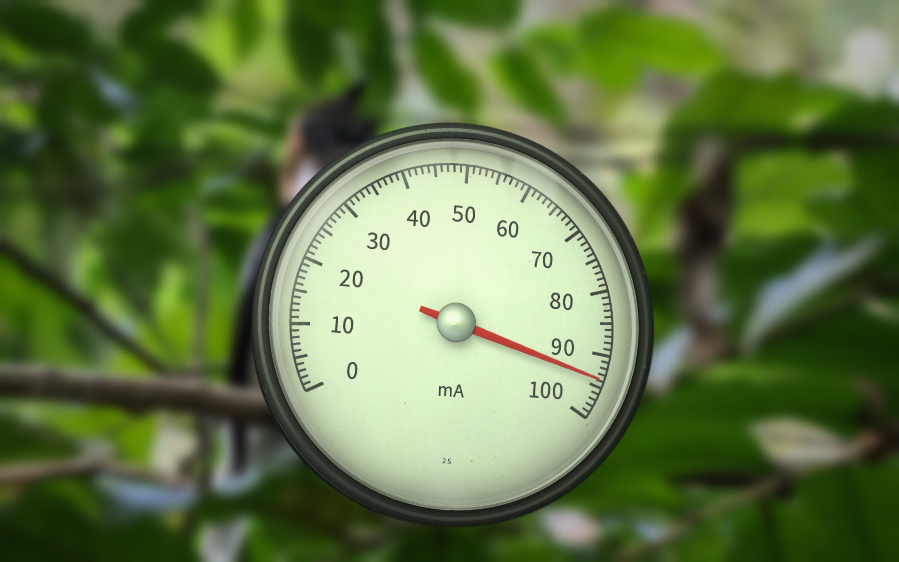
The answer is 94 mA
